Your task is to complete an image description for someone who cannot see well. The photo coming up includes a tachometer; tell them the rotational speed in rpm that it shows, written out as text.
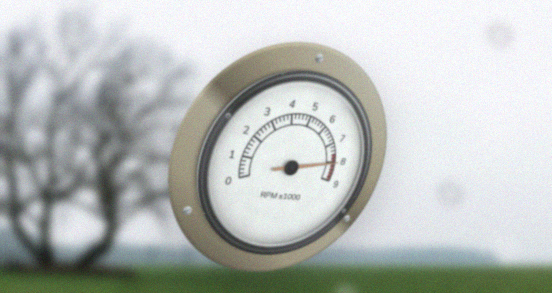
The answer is 8000 rpm
